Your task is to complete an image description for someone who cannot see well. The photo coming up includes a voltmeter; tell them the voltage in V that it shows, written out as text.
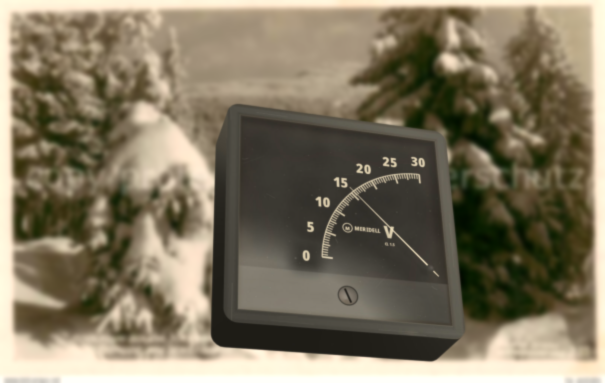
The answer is 15 V
